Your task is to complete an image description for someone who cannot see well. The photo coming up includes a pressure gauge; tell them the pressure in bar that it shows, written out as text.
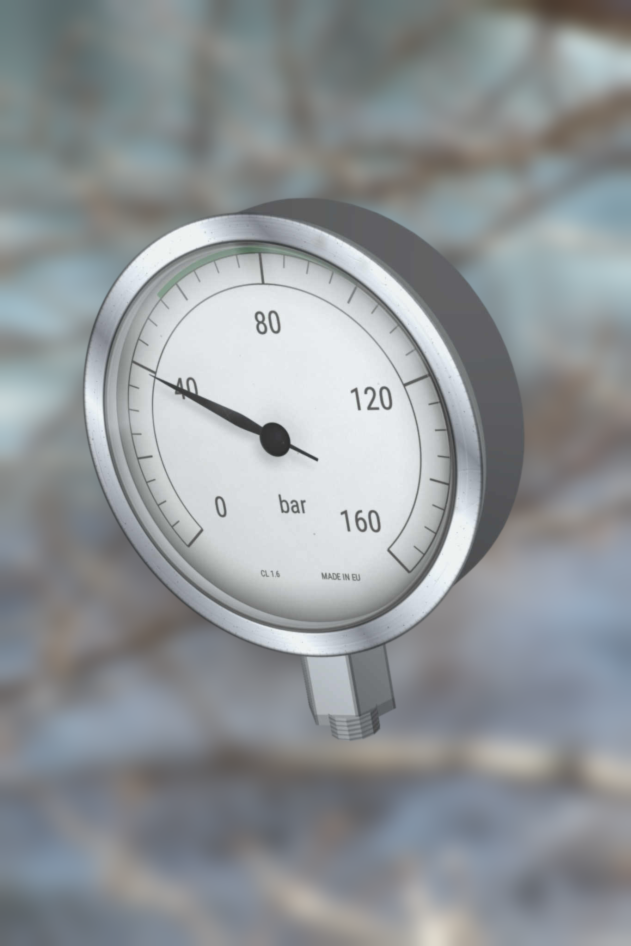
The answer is 40 bar
